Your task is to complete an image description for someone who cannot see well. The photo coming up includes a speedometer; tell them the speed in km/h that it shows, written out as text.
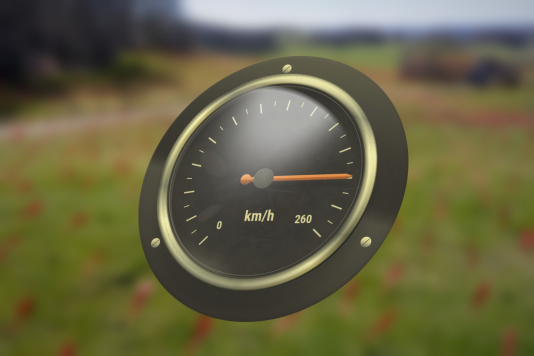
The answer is 220 km/h
